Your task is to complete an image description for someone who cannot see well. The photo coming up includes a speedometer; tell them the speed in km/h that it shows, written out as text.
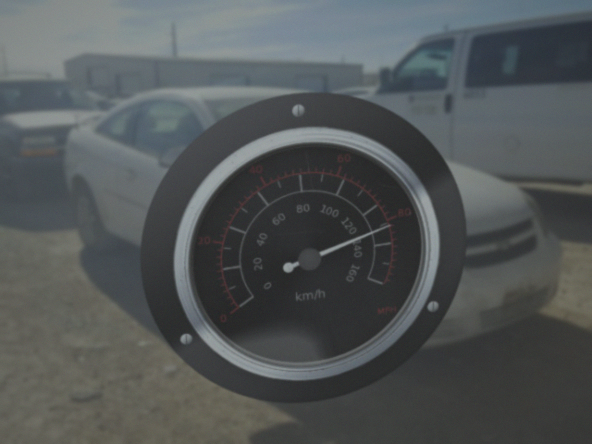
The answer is 130 km/h
